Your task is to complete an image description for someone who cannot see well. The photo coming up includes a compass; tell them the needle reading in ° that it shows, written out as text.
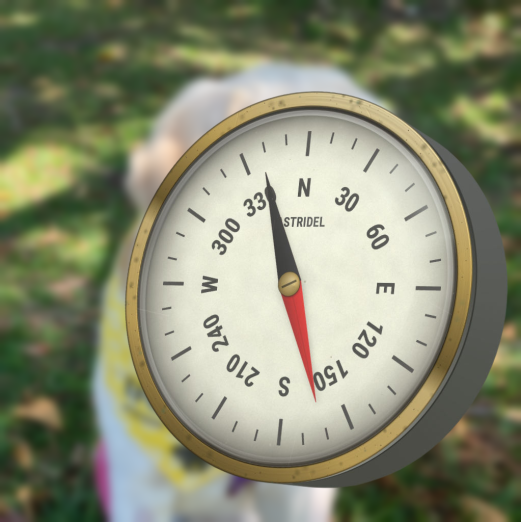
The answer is 160 °
